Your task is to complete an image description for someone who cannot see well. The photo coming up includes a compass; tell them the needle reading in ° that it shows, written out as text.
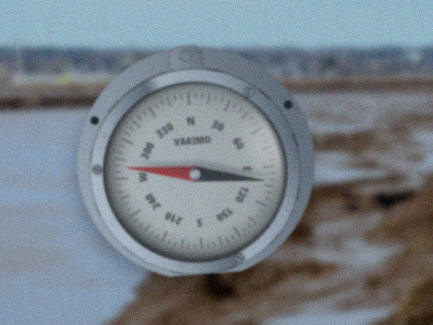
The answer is 280 °
